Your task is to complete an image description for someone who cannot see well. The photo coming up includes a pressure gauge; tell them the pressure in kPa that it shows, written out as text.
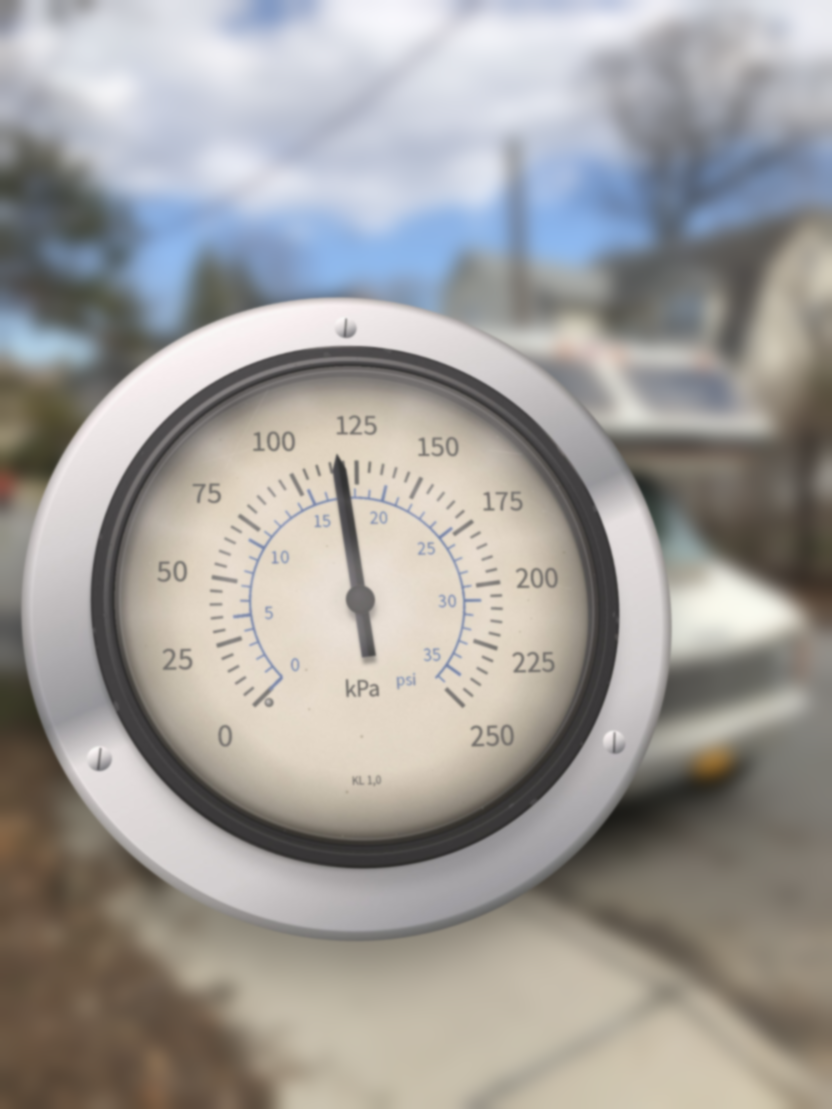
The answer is 117.5 kPa
